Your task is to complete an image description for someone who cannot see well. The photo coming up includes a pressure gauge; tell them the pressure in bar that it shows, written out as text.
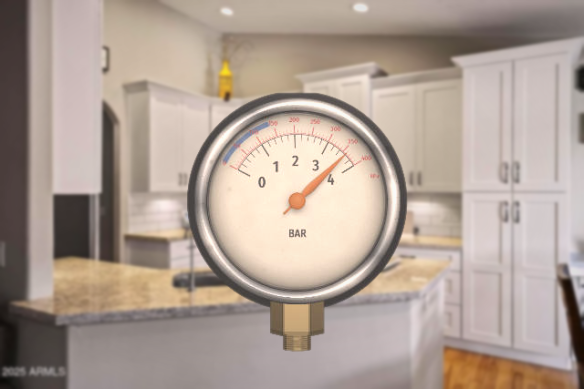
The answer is 3.6 bar
